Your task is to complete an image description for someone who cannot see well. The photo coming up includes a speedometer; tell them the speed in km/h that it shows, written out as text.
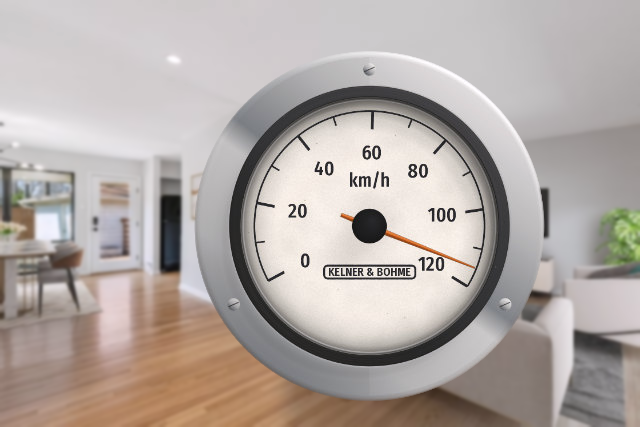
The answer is 115 km/h
